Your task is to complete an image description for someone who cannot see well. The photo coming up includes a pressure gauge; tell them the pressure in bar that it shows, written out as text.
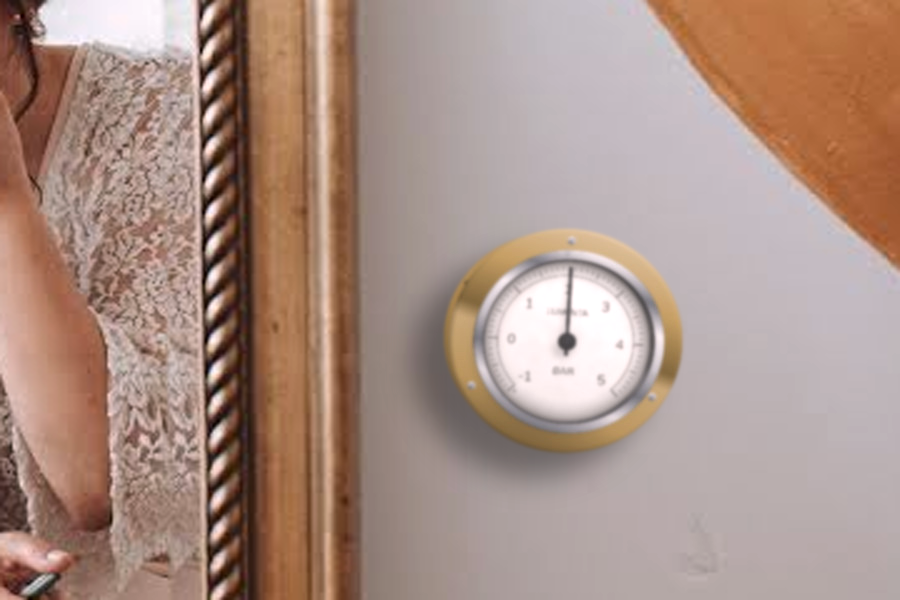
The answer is 2 bar
